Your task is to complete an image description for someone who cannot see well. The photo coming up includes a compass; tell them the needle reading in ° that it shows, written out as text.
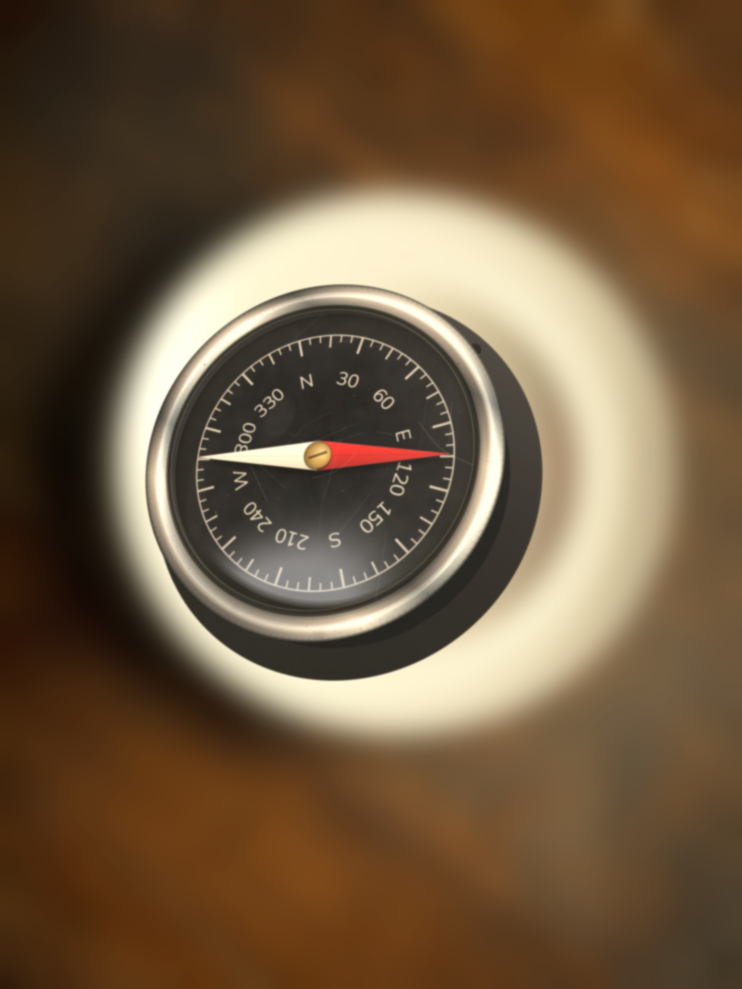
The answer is 105 °
